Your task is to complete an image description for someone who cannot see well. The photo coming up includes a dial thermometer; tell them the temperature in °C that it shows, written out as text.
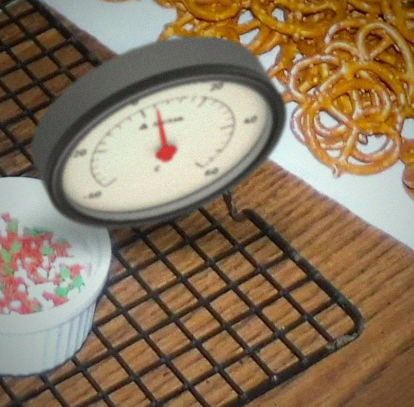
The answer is 4 °C
